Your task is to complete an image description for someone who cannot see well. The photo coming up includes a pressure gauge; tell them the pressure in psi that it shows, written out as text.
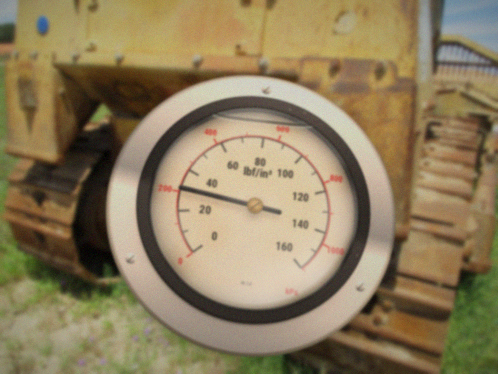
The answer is 30 psi
